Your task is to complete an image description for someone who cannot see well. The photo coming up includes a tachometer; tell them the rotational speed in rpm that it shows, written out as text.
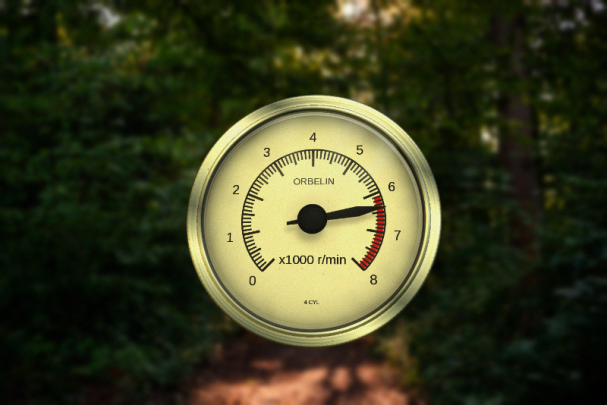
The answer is 6400 rpm
